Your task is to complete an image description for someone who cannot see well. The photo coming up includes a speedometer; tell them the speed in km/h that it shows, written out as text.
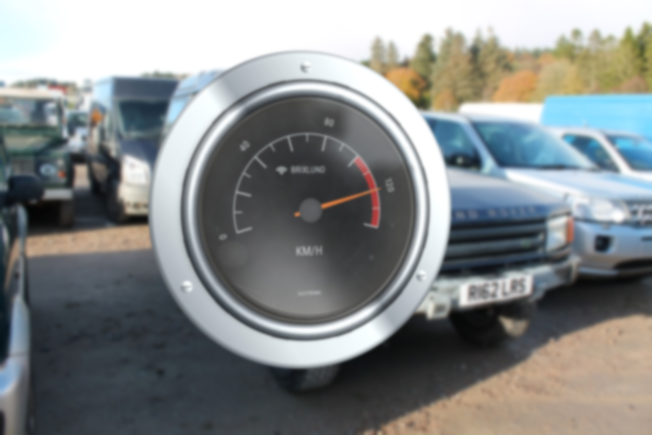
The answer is 120 km/h
